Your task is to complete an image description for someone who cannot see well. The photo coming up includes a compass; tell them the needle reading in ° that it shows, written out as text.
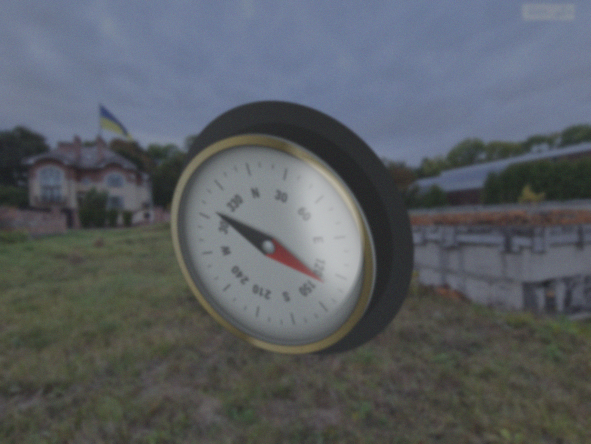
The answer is 130 °
